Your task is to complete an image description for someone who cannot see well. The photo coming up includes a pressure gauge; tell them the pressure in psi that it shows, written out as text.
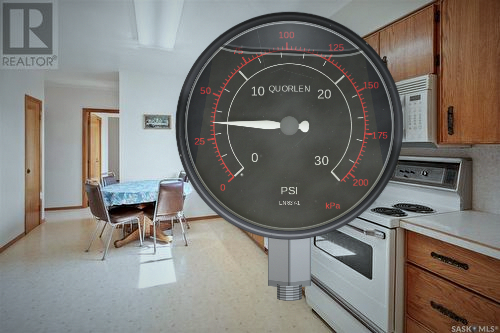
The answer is 5 psi
